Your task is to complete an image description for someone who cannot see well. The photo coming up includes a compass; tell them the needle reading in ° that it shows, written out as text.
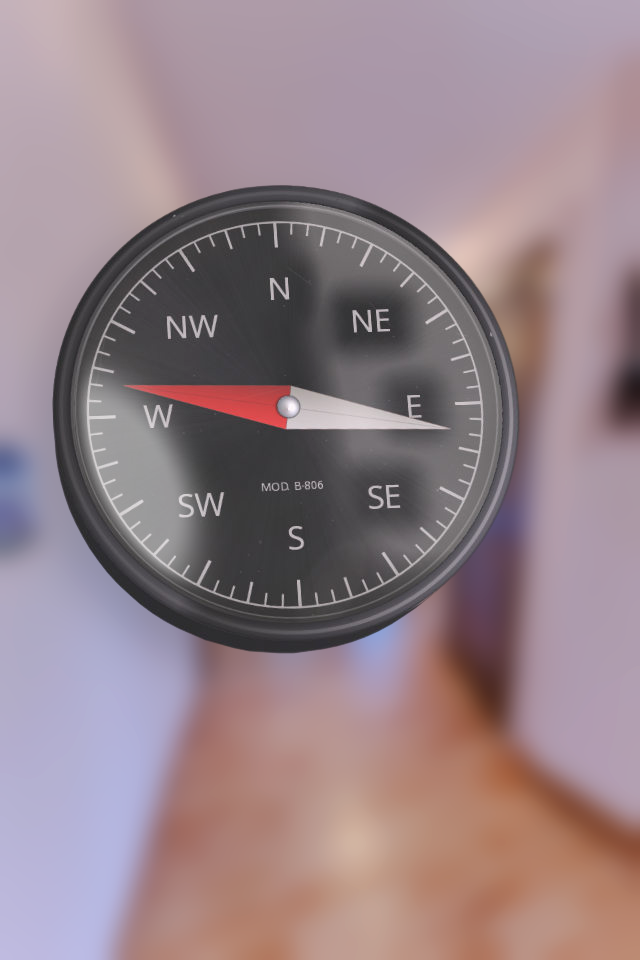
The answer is 280 °
